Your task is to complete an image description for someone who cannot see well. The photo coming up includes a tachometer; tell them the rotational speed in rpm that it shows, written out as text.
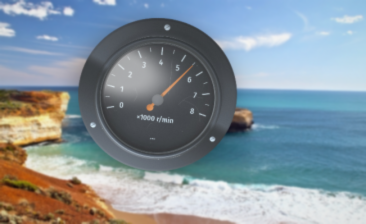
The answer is 5500 rpm
